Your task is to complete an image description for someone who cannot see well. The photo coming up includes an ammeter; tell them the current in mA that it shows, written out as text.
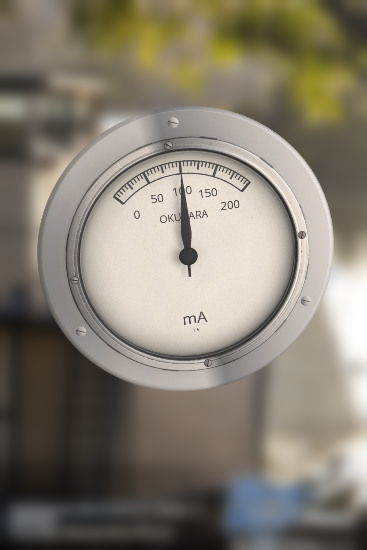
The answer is 100 mA
